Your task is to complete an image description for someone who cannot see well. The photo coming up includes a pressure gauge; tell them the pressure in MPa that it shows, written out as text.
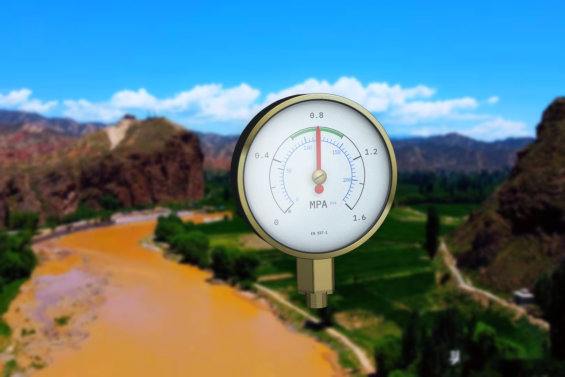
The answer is 0.8 MPa
